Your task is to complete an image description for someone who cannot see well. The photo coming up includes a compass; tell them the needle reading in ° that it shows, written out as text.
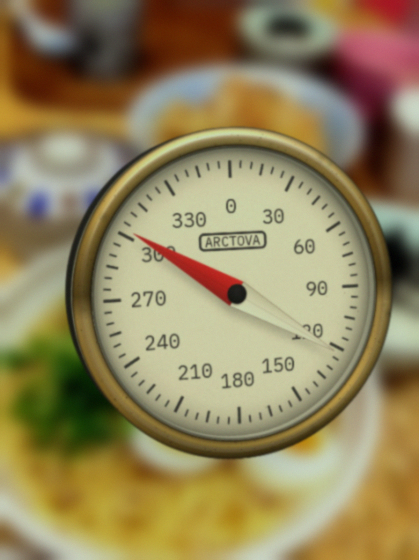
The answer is 302.5 °
